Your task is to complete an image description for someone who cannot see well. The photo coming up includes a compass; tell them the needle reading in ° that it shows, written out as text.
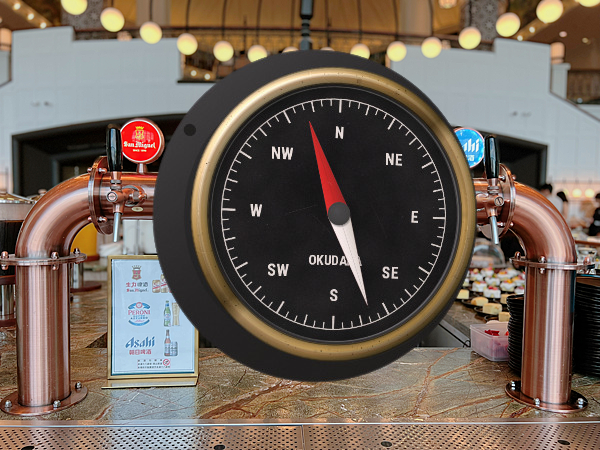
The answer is 340 °
